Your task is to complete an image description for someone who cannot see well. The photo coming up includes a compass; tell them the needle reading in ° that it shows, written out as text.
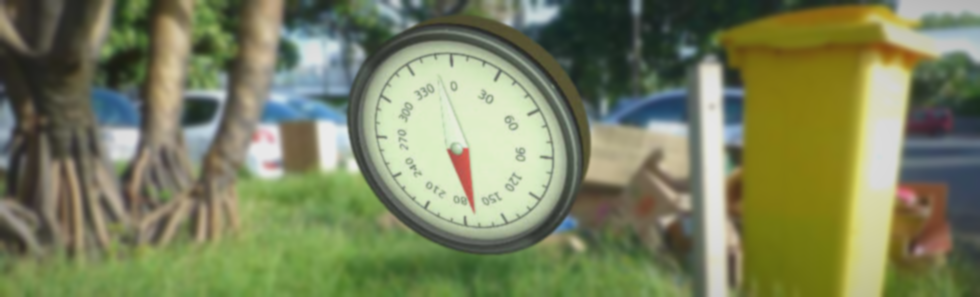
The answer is 170 °
